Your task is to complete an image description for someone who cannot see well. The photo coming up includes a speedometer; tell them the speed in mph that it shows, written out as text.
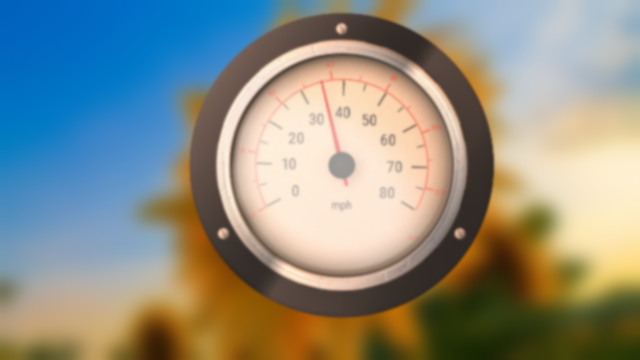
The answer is 35 mph
